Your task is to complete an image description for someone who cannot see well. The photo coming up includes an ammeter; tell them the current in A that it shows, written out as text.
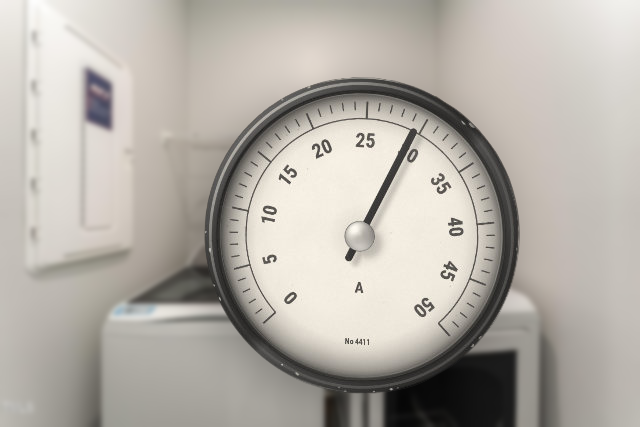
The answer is 29.5 A
